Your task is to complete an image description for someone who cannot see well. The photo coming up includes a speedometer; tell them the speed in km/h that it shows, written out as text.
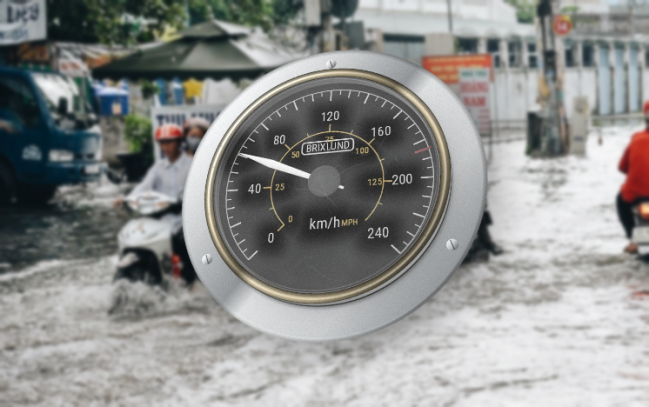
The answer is 60 km/h
